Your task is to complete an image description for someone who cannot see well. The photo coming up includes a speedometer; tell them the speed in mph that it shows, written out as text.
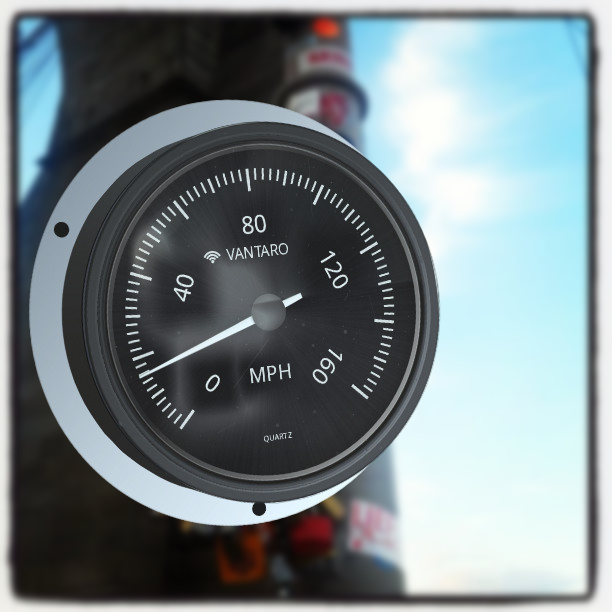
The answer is 16 mph
